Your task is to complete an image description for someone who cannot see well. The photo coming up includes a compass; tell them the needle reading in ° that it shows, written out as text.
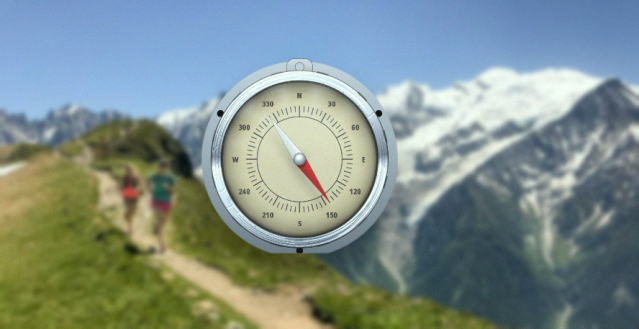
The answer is 145 °
